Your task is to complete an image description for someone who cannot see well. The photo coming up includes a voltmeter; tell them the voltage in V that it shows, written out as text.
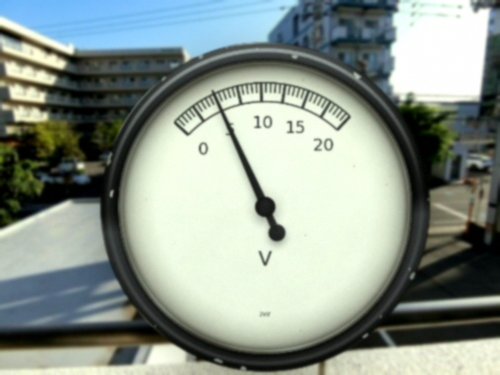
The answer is 5 V
